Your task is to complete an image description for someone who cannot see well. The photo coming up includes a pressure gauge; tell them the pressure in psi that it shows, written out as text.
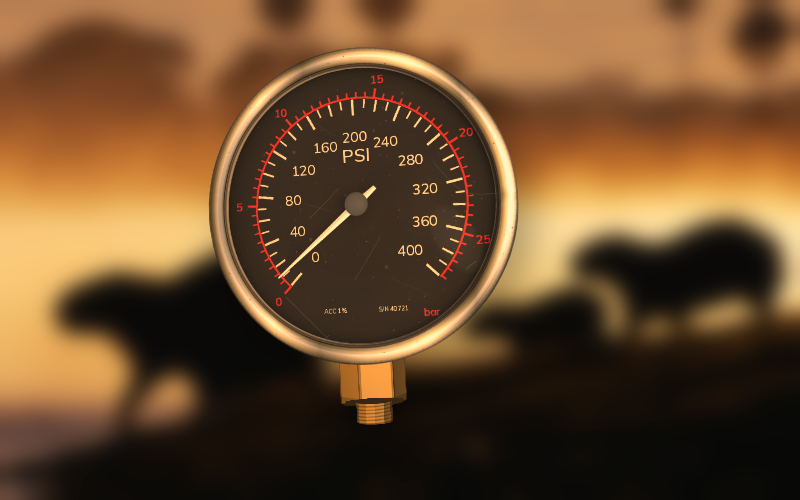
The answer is 10 psi
